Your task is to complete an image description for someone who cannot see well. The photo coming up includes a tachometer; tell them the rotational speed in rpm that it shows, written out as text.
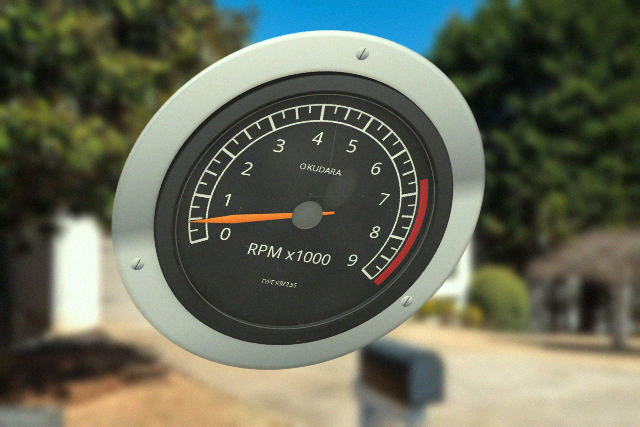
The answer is 500 rpm
